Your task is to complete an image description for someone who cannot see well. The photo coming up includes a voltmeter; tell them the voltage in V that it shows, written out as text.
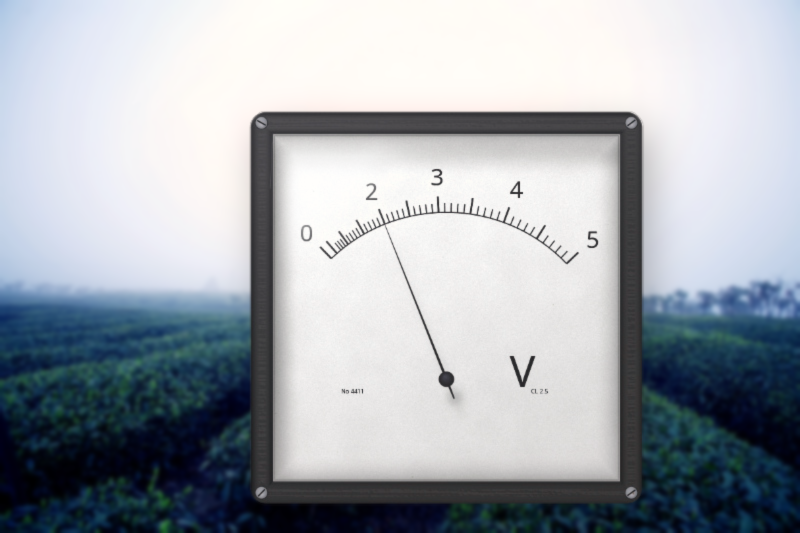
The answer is 2 V
